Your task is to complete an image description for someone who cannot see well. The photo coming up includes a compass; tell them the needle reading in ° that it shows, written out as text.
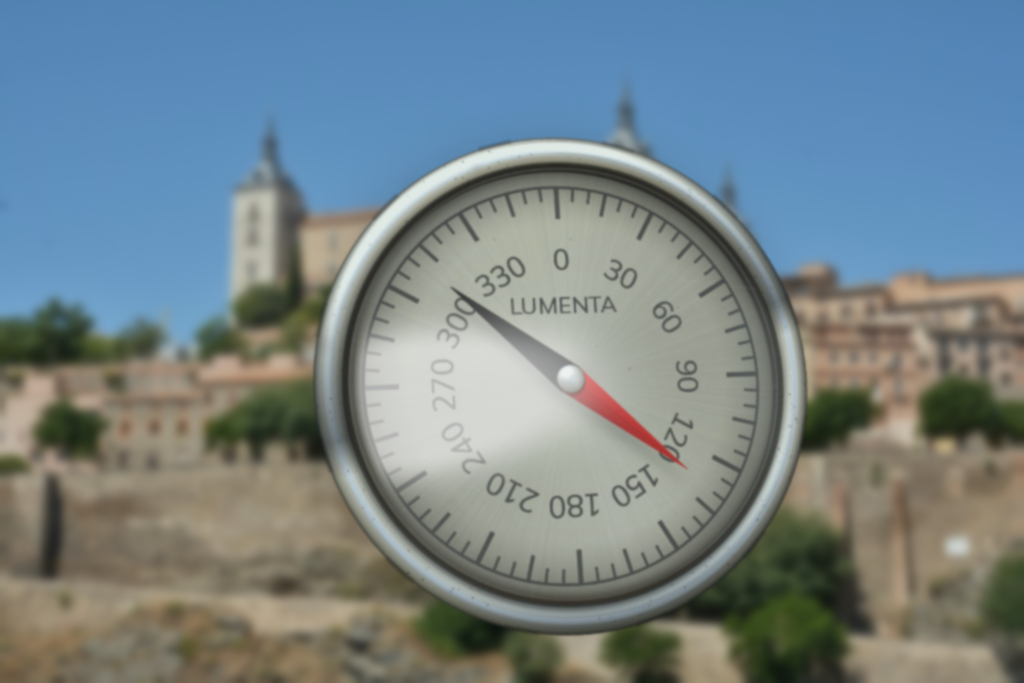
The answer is 130 °
